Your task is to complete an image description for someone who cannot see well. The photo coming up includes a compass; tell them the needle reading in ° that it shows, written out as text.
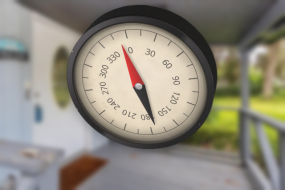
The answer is 352.5 °
